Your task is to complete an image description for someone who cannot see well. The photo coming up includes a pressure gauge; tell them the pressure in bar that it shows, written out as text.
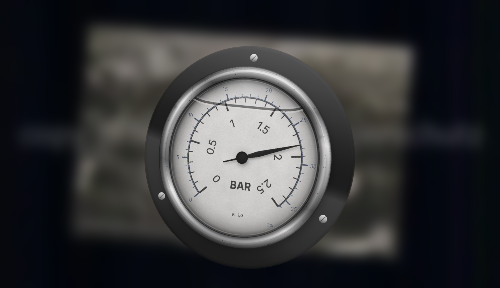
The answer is 1.9 bar
